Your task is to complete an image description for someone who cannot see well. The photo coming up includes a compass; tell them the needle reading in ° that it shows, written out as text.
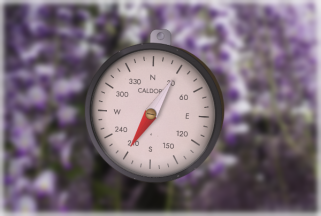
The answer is 210 °
